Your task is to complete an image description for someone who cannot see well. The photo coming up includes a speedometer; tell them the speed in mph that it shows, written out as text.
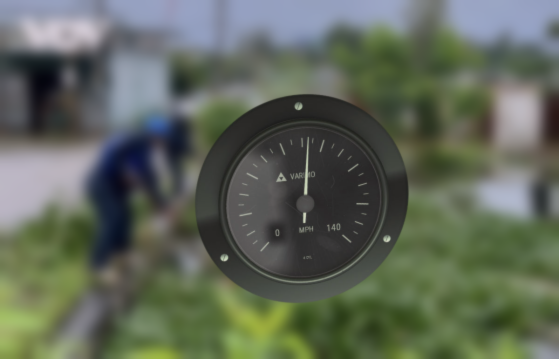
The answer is 72.5 mph
